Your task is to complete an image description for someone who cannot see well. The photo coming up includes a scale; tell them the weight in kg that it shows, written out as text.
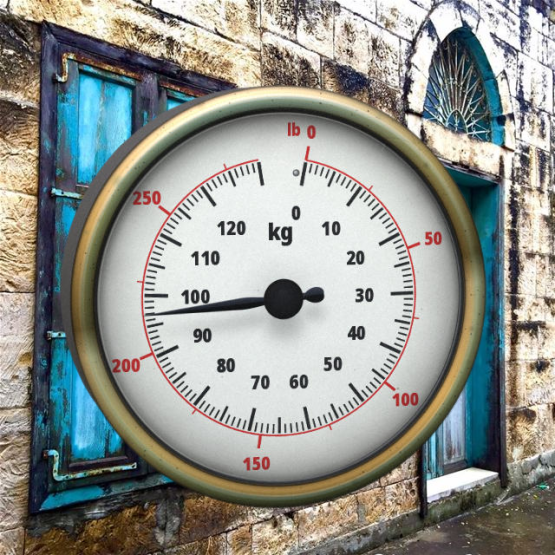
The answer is 97 kg
